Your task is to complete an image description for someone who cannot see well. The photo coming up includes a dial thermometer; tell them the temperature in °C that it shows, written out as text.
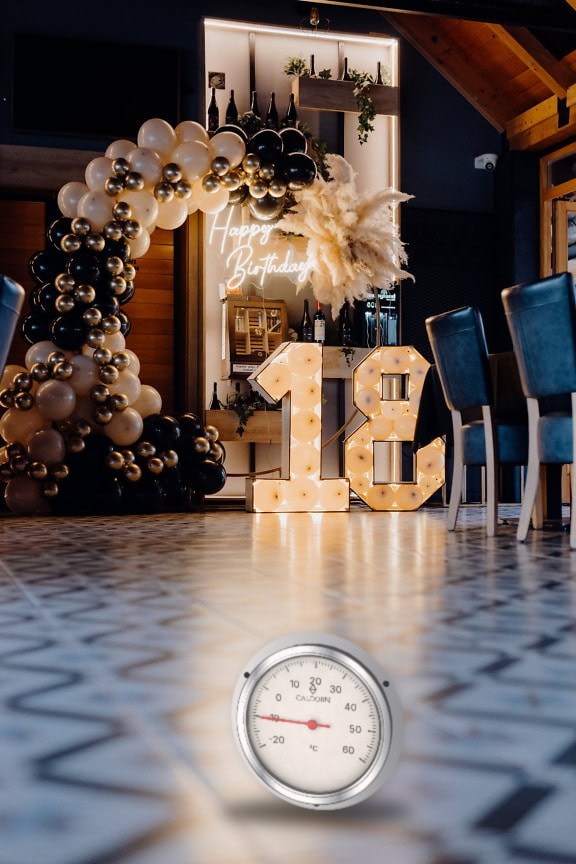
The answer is -10 °C
